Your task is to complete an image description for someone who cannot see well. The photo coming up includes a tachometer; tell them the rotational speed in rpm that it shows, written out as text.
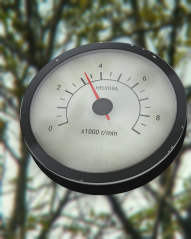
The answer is 3250 rpm
